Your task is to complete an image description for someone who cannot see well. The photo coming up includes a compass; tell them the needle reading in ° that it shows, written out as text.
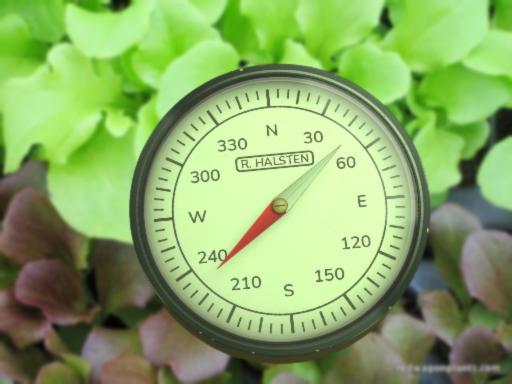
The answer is 230 °
